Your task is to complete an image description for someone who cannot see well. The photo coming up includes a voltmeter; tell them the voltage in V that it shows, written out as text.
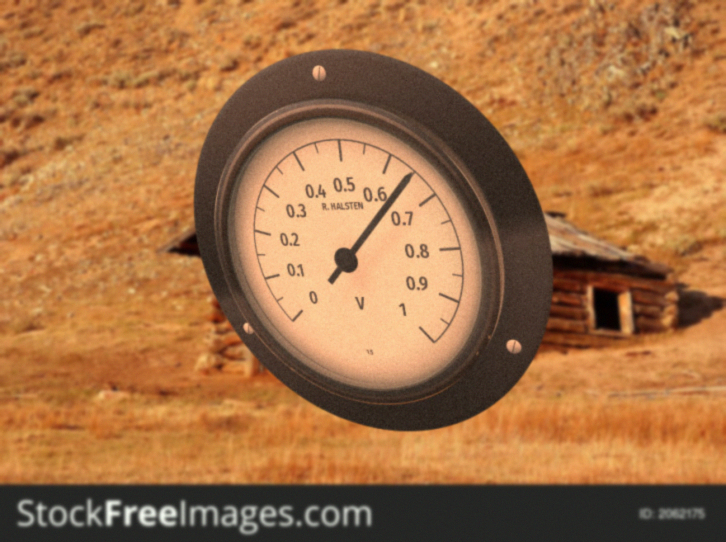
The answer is 0.65 V
